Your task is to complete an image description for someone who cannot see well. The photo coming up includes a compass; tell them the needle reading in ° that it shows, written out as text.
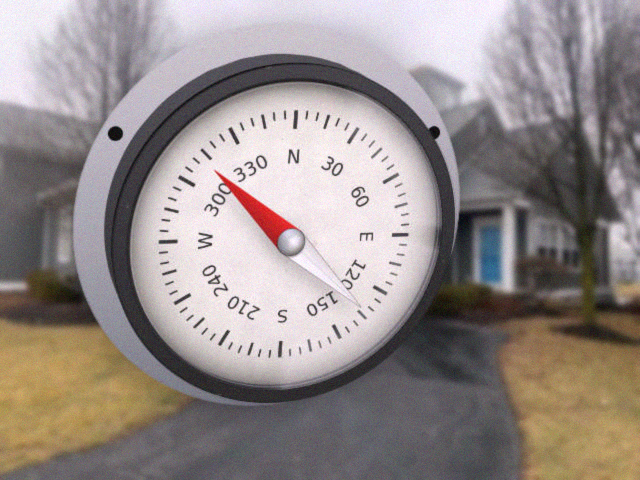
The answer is 312.5 °
